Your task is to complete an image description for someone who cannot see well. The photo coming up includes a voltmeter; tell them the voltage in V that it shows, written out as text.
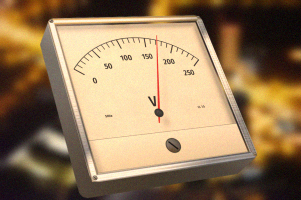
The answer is 170 V
